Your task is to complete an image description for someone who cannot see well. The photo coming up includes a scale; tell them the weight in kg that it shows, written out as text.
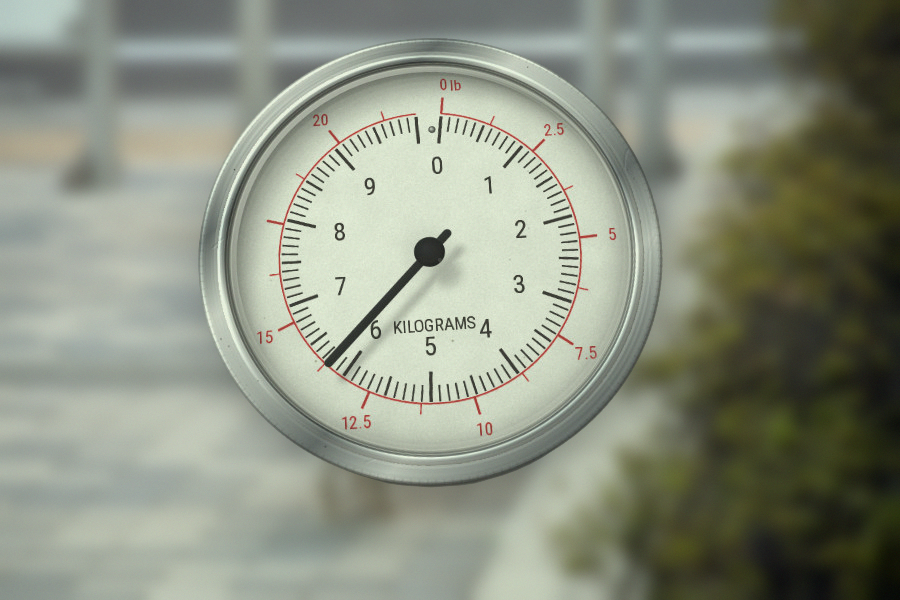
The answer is 6.2 kg
